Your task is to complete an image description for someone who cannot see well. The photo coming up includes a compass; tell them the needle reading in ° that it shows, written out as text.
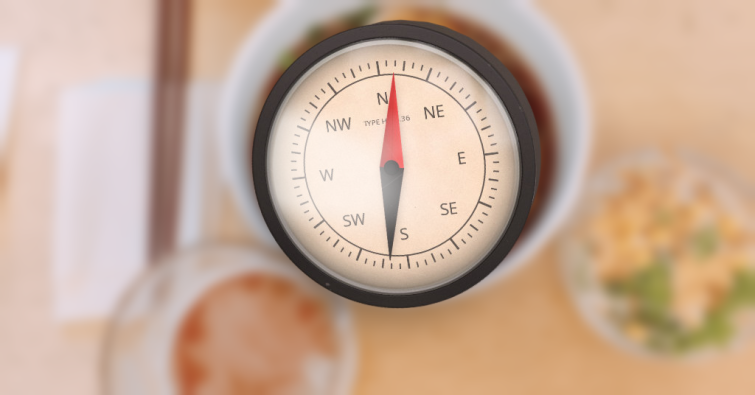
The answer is 10 °
